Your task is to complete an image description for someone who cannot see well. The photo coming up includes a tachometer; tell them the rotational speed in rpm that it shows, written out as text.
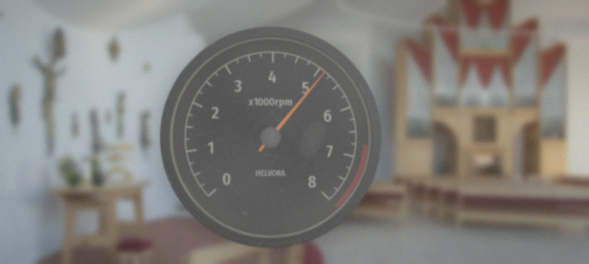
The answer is 5125 rpm
